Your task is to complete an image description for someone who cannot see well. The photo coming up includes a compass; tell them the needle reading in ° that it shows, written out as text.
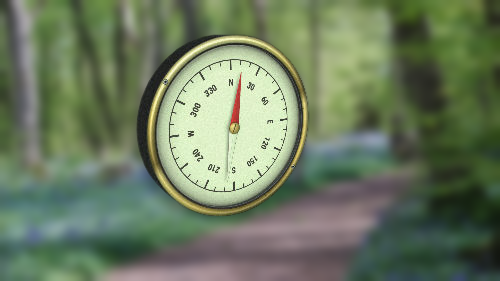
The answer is 10 °
